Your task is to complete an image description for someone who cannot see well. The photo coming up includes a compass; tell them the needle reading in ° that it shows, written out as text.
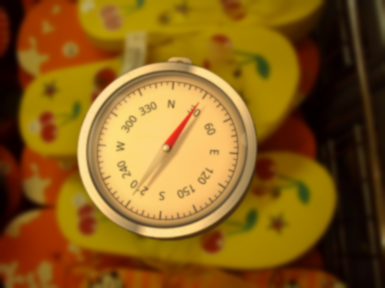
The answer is 30 °
